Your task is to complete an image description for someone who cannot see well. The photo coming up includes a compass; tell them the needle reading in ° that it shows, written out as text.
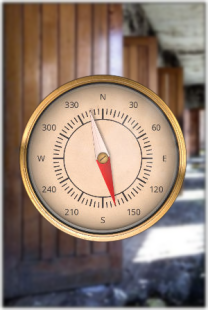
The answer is 165 °
